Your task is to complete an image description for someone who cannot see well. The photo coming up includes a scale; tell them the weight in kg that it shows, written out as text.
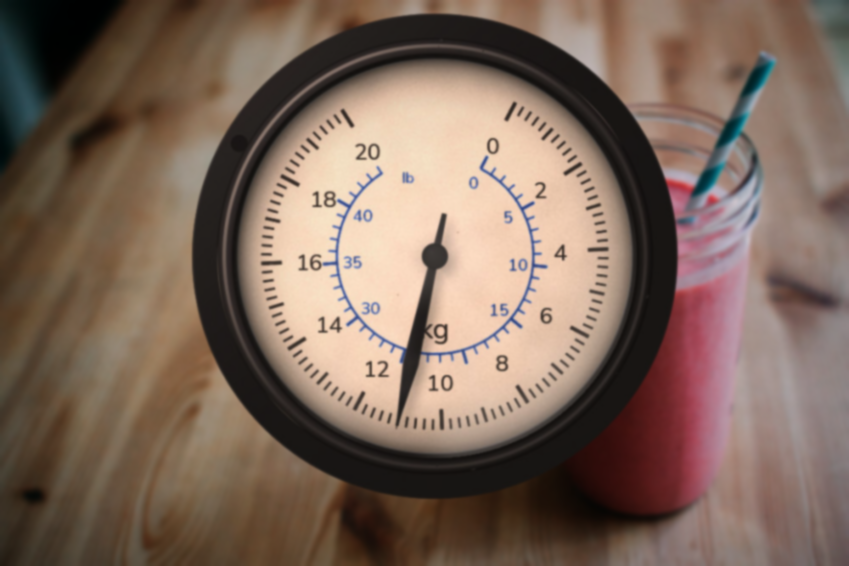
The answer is 11 kg
